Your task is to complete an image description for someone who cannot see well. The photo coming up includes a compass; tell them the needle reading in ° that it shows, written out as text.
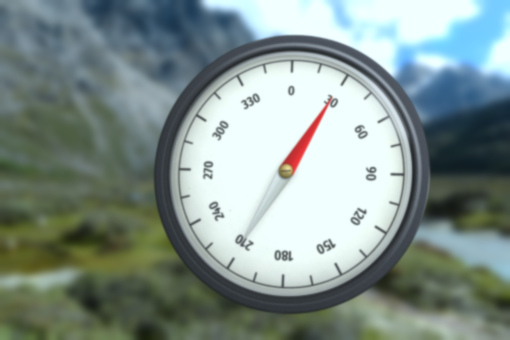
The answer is 30 °
